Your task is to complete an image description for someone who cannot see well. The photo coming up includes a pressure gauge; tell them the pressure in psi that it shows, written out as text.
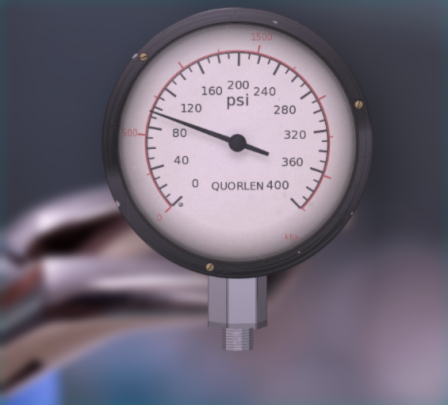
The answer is 95 psi
